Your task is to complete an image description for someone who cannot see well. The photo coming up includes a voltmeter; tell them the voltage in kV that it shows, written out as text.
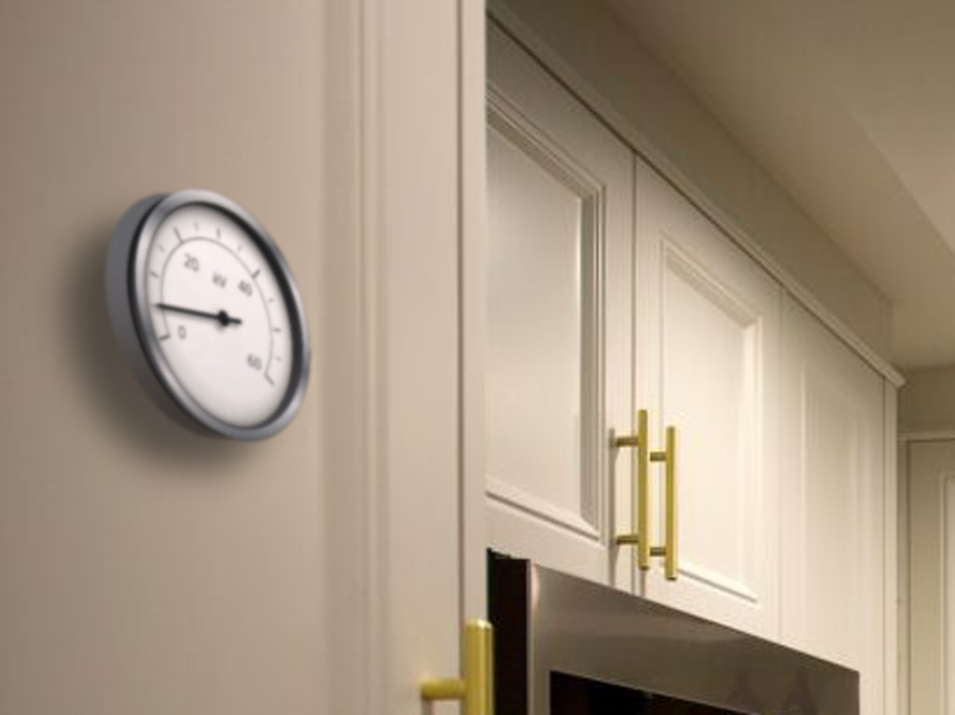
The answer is 5 kV
